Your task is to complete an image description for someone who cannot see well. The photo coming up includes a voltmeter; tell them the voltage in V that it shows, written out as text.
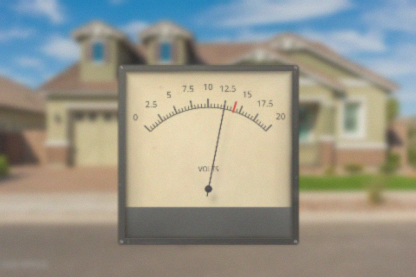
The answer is 12.5 V
